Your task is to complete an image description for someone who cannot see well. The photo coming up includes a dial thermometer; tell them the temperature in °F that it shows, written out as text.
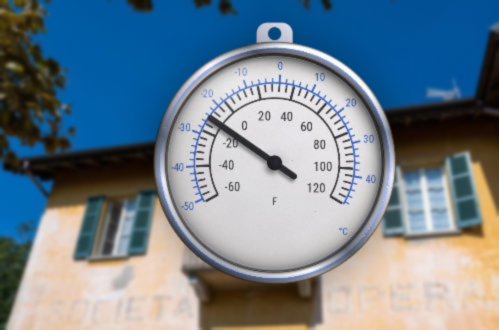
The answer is -12 °F
